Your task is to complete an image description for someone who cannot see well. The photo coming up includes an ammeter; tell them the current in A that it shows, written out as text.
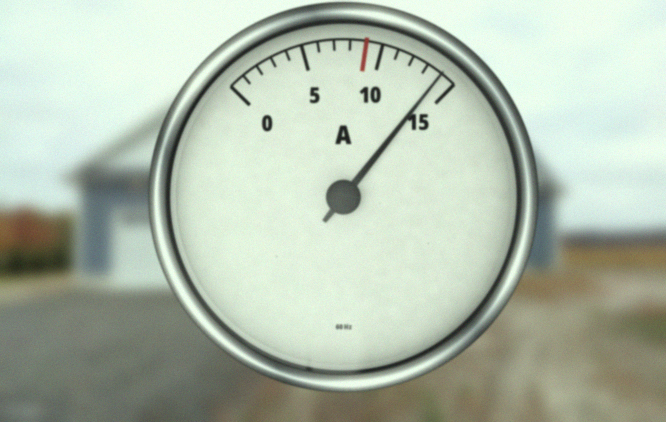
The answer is 14 A
